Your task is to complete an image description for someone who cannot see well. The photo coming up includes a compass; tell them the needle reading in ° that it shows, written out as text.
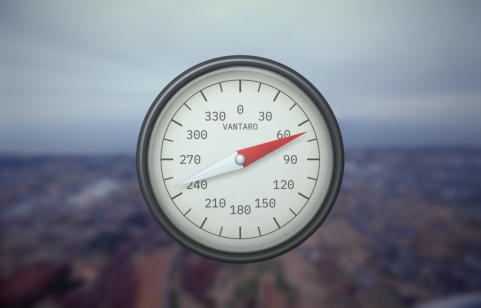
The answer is 67.5 °
